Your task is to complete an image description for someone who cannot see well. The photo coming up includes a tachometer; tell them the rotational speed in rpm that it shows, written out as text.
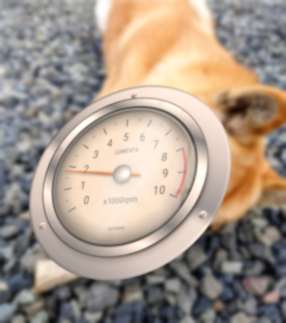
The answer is 1750 rpm
